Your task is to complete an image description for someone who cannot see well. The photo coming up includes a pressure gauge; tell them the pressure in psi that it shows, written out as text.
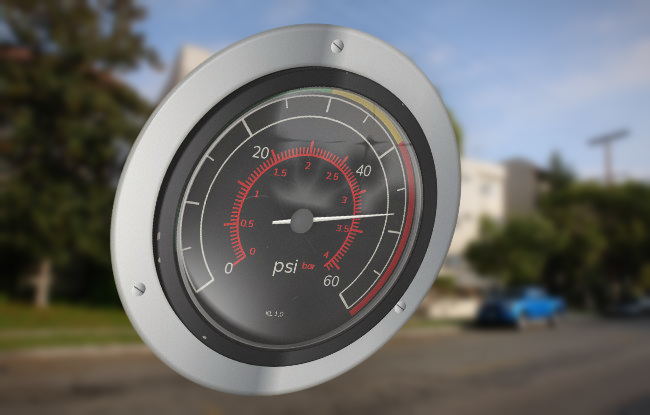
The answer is 47.5 psi
